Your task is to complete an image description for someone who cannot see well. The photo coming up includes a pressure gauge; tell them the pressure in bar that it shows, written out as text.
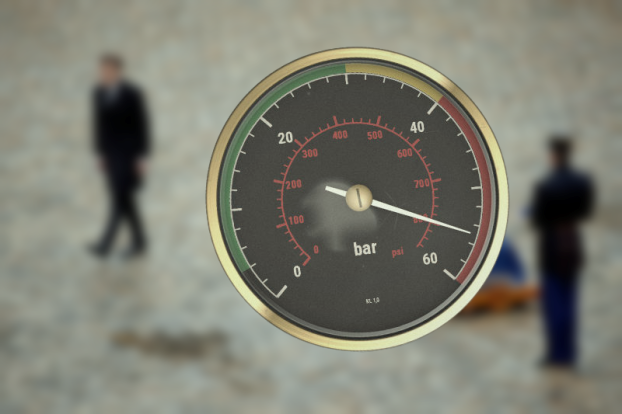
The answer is 55 bar
